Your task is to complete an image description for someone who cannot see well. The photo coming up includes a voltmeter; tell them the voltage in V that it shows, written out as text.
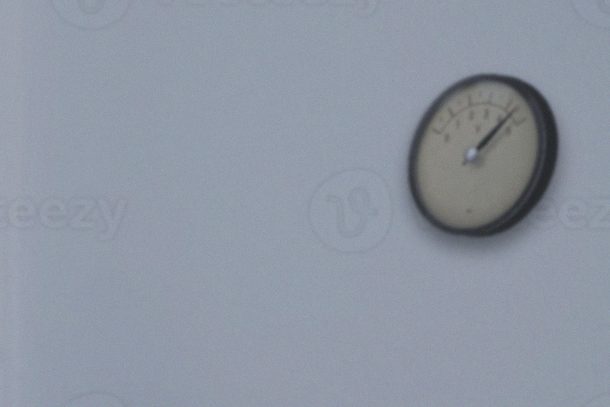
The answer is 4.5 V
